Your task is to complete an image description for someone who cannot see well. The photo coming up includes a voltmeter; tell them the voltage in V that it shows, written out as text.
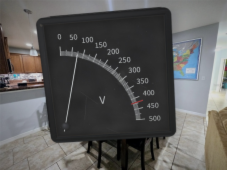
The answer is 75 V
